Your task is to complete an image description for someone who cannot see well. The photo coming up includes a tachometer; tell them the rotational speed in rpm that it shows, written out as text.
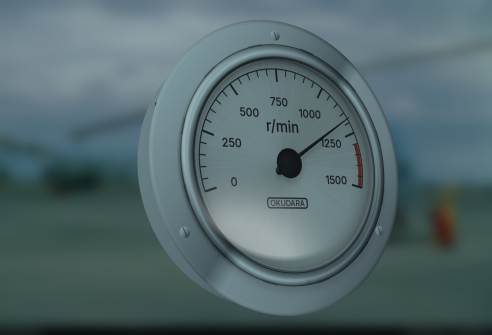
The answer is 1175 rpm
